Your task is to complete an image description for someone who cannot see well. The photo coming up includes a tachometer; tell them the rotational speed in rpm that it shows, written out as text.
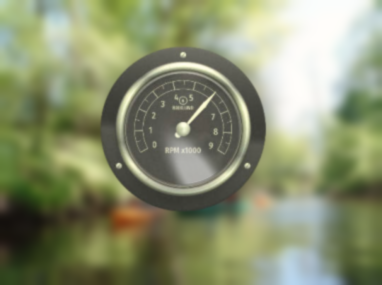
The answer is 6000 rpm
